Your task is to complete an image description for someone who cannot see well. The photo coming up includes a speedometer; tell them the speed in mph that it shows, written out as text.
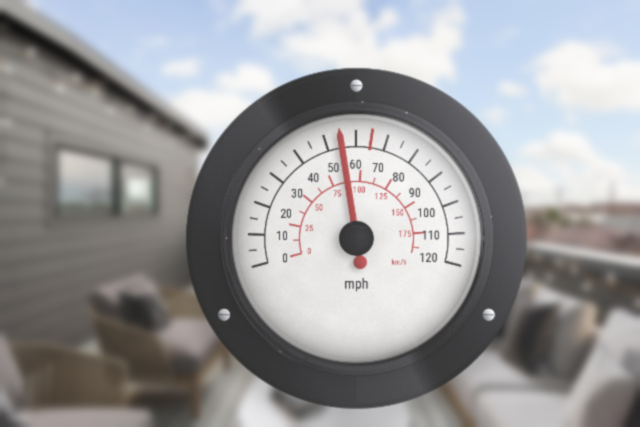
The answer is 55 mph
